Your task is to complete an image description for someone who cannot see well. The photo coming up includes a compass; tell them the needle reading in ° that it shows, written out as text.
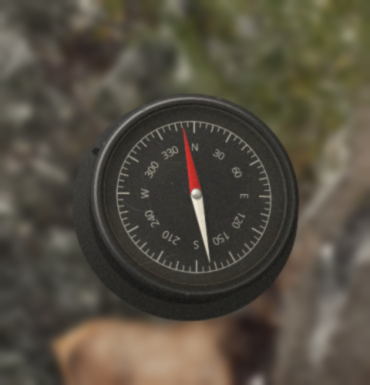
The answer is 350 °
